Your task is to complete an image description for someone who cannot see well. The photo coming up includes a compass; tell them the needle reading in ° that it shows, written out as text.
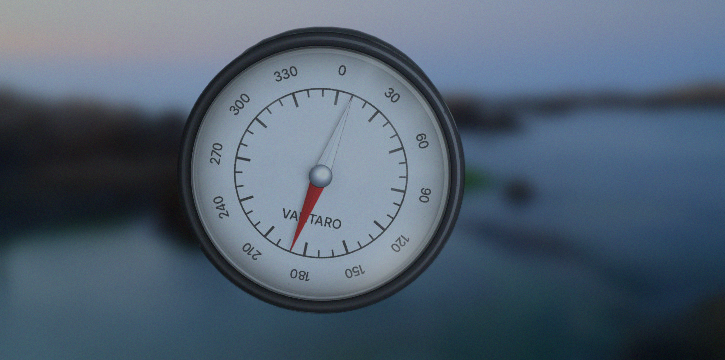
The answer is 190 °
